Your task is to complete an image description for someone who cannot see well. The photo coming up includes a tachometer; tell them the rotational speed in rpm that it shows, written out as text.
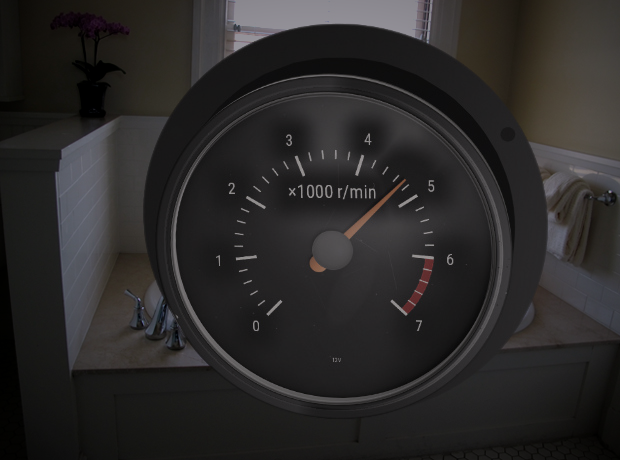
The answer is 4700 rpm
